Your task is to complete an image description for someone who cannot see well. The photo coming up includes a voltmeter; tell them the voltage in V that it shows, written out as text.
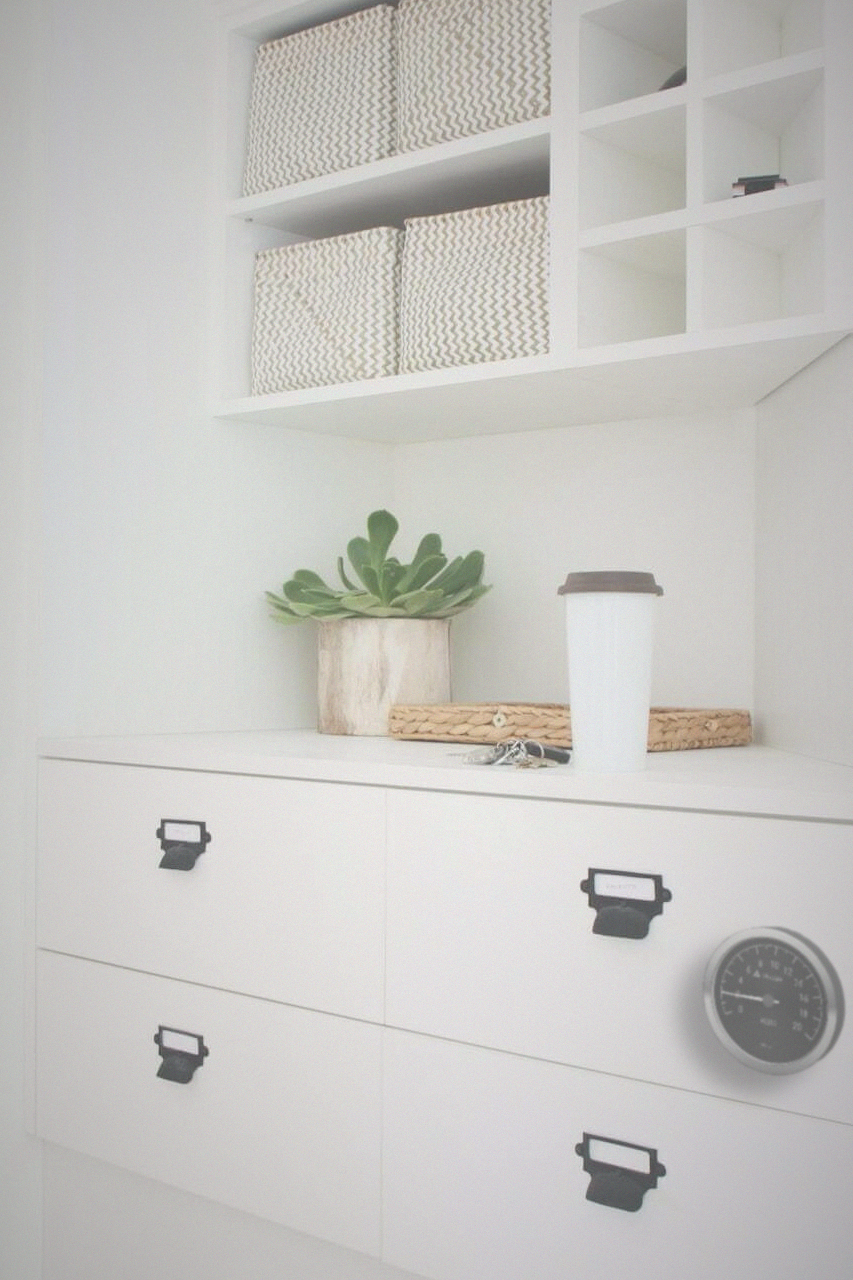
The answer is 2 V
